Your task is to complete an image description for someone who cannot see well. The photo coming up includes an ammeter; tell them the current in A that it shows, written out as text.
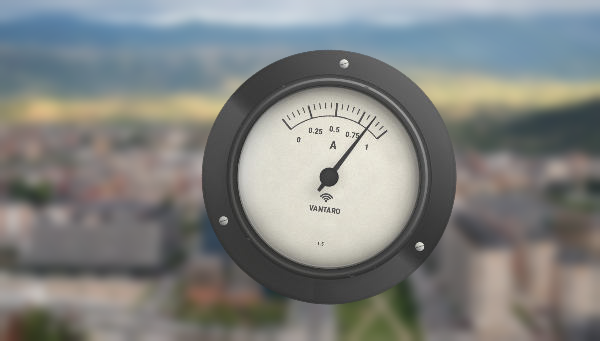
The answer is 0.85 A
